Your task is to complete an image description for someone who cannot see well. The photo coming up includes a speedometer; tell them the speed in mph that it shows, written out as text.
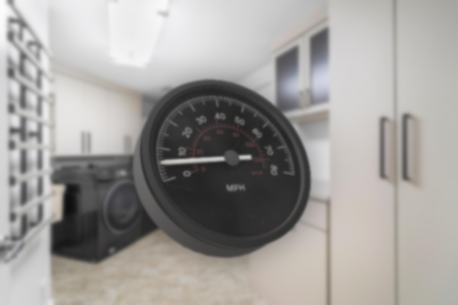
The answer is 5 mph
